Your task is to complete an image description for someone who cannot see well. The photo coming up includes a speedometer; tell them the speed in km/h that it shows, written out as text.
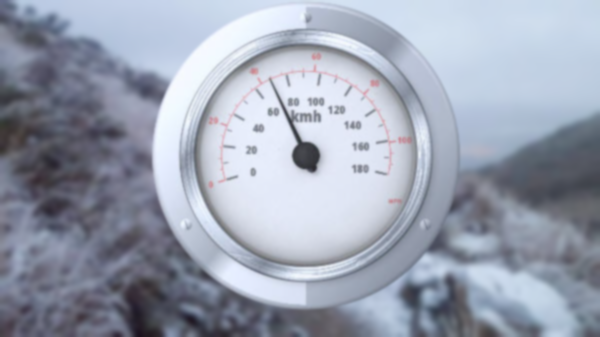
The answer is 70 km/h
